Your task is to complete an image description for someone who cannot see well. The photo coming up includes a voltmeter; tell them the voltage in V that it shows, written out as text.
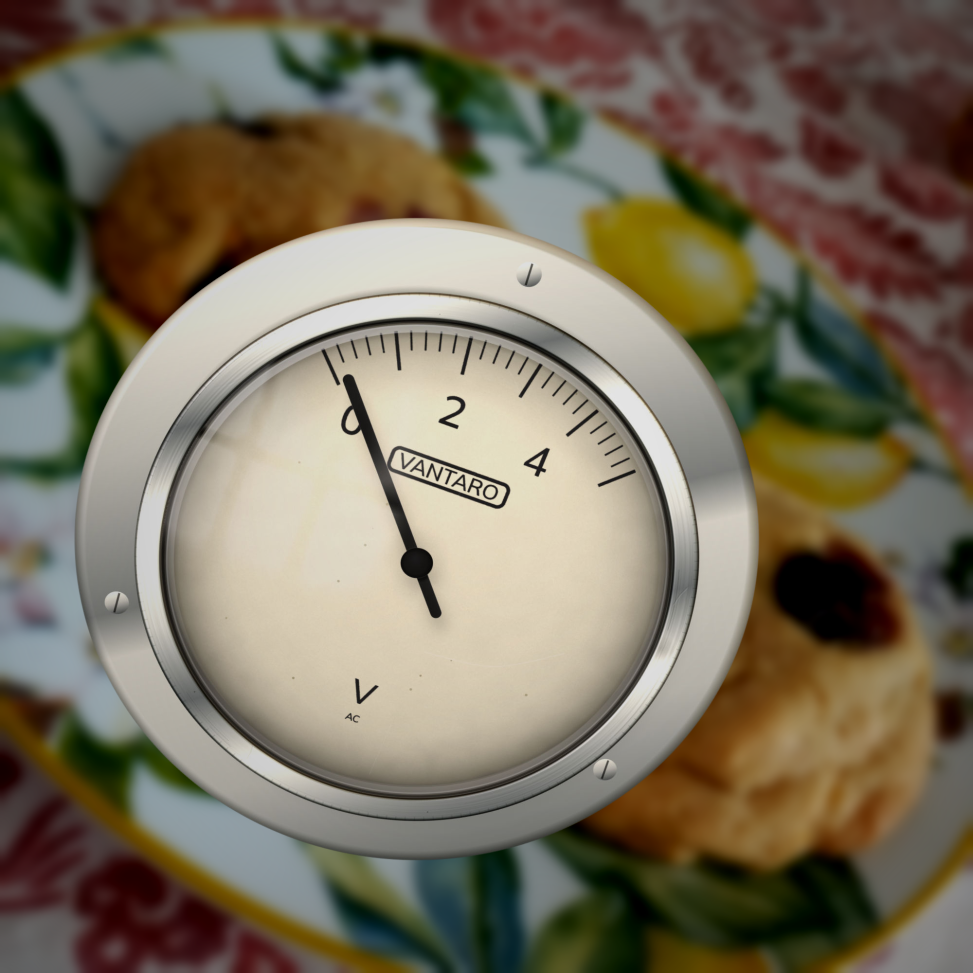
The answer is 0.2 V
